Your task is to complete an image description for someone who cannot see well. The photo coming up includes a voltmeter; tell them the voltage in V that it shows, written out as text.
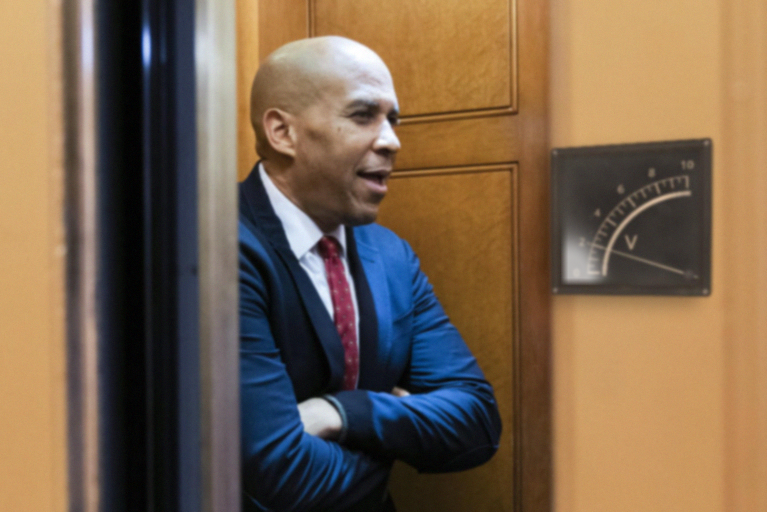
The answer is 2 V
